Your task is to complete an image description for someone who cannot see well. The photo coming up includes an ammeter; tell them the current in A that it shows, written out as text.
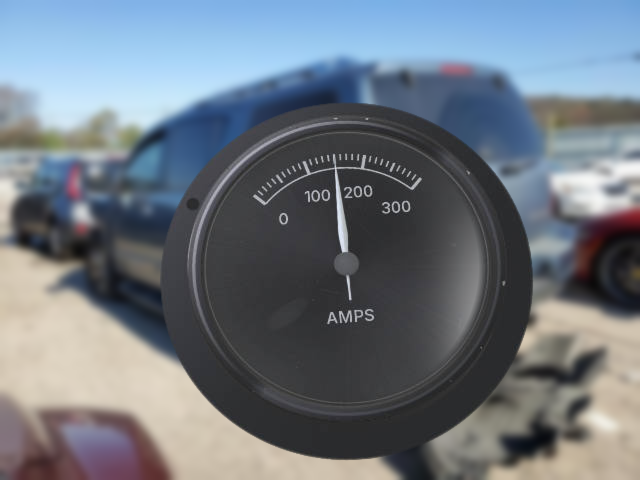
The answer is 150 A
